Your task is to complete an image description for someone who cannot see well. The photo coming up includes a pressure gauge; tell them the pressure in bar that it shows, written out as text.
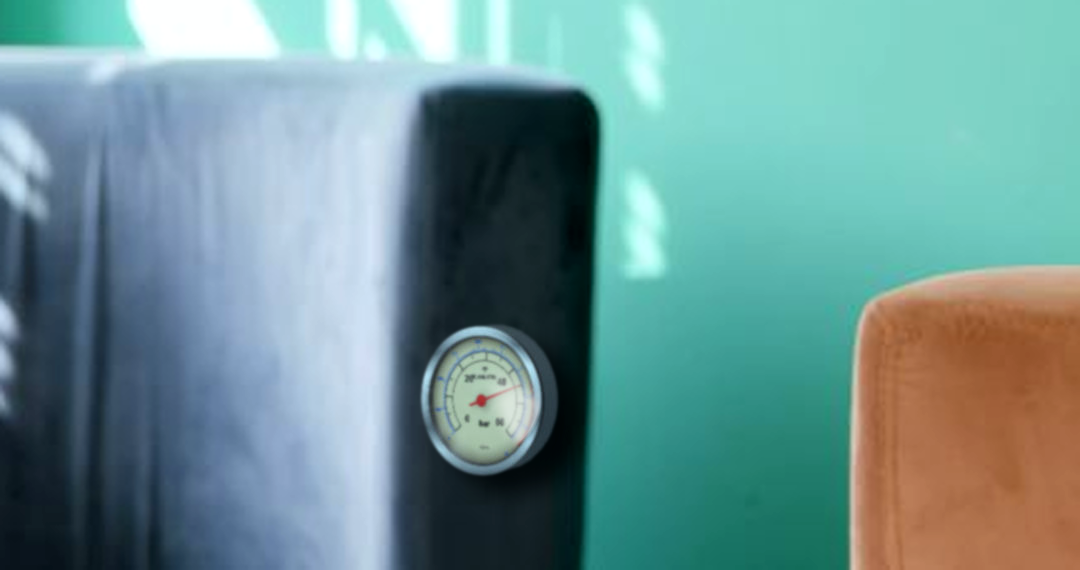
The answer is 45 bar
